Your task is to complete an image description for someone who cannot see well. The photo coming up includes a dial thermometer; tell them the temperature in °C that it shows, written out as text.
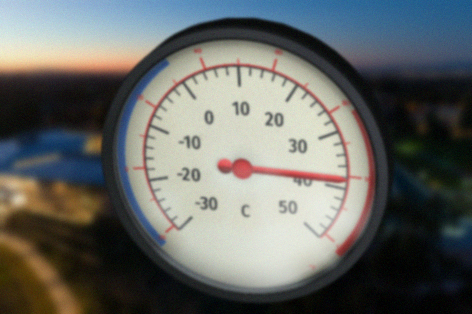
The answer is 38 °C
